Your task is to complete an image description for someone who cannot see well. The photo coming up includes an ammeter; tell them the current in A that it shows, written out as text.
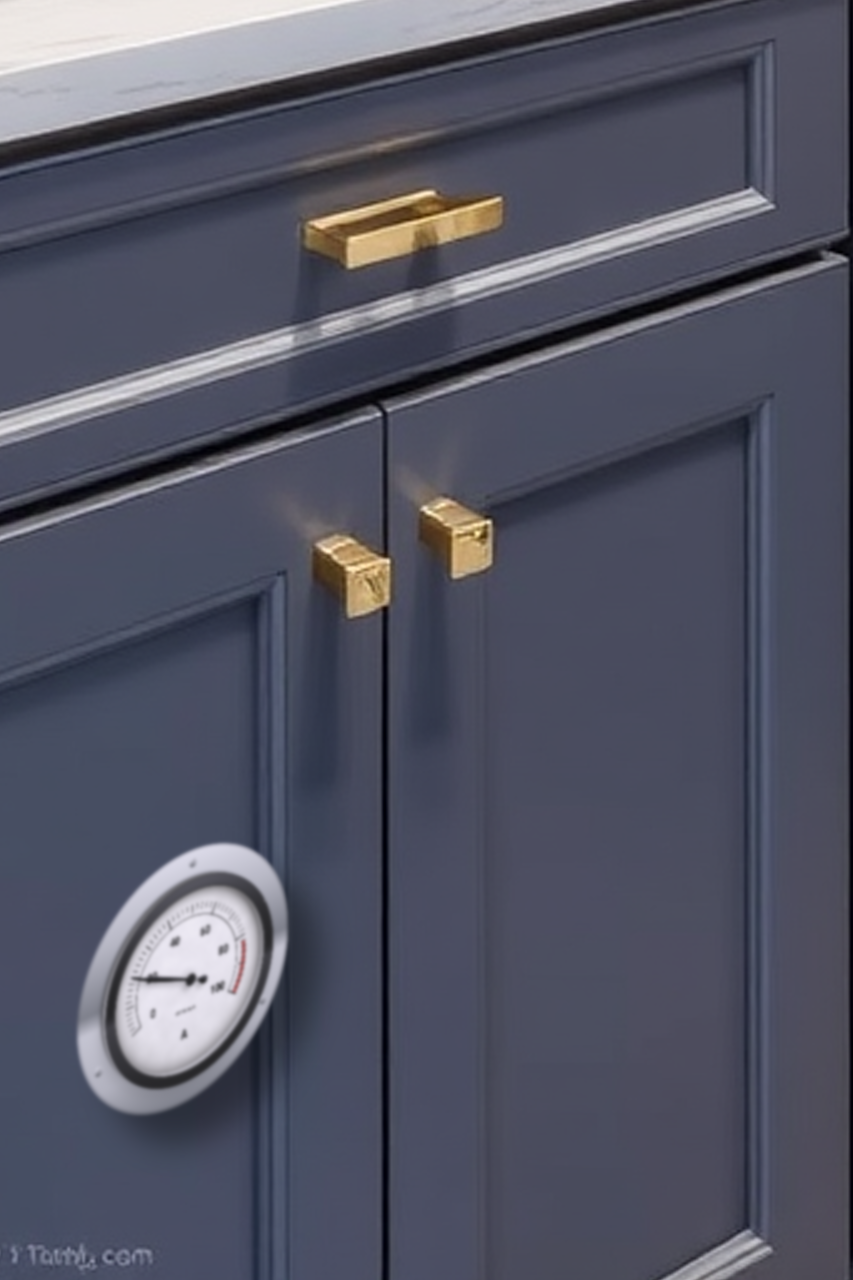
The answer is 20 A
